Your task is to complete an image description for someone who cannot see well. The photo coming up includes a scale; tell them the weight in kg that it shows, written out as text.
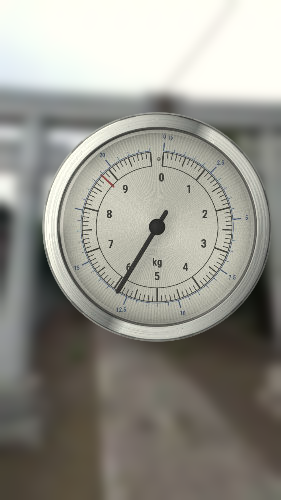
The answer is 5.9 kg
